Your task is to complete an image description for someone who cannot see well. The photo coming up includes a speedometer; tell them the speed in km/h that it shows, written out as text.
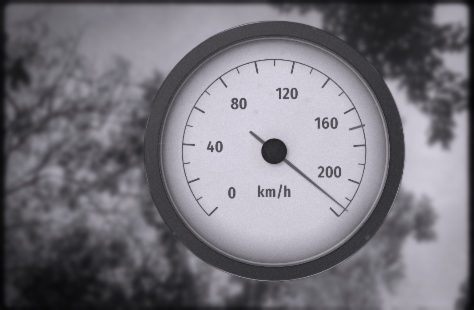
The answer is 215 km/h
